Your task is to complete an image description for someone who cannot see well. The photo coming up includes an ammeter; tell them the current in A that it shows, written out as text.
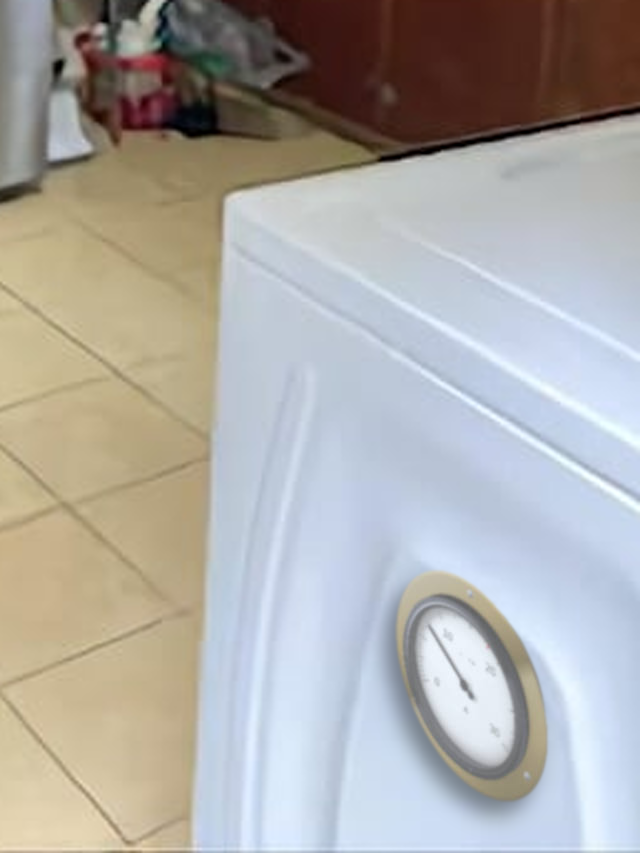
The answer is 7.5 A
